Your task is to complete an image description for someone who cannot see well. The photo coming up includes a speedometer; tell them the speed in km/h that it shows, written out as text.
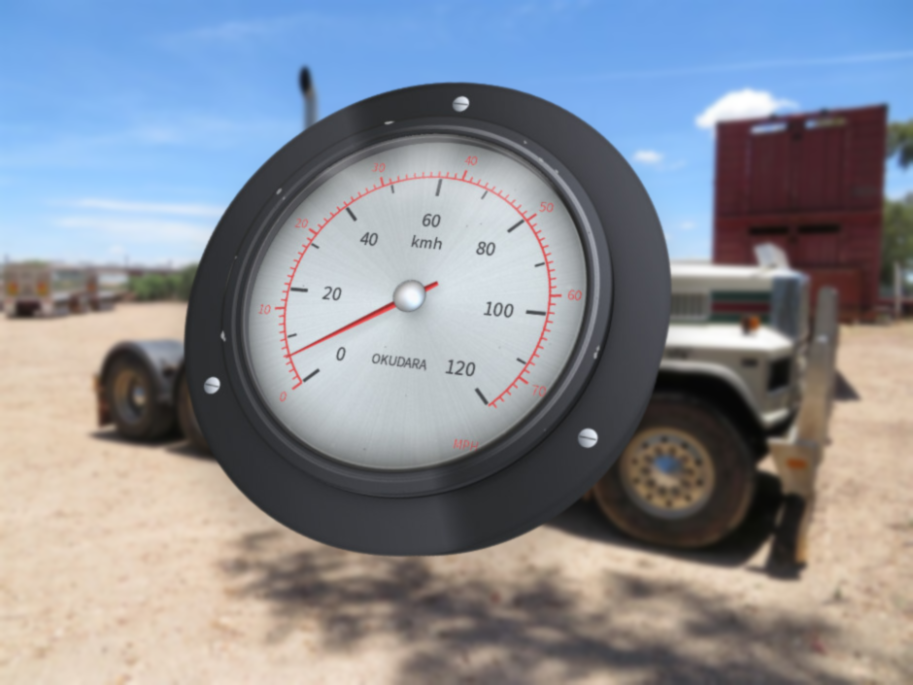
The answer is 5 km/h
